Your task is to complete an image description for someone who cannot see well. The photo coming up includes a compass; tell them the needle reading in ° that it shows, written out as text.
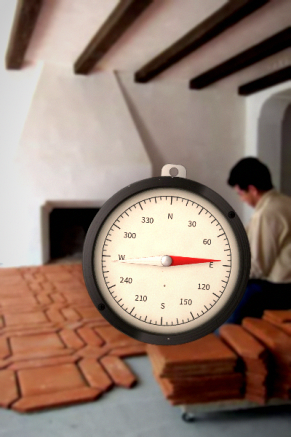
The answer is 85 °
